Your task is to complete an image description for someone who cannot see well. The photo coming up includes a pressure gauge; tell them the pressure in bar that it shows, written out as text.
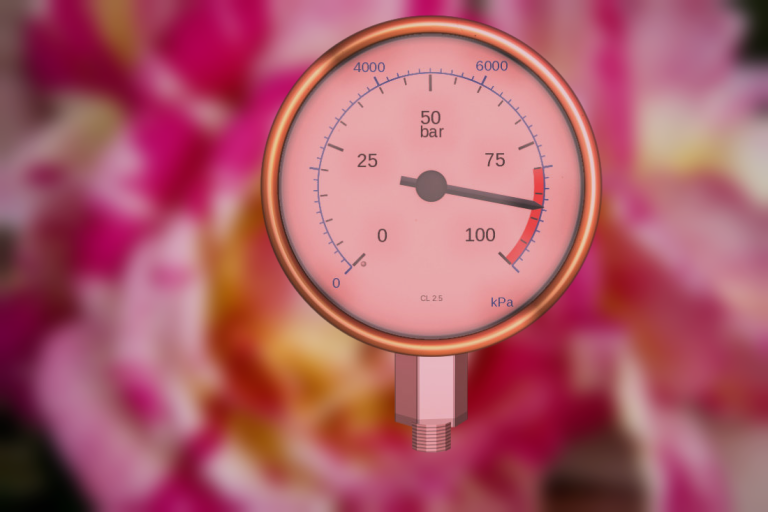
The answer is 87.5 bar
